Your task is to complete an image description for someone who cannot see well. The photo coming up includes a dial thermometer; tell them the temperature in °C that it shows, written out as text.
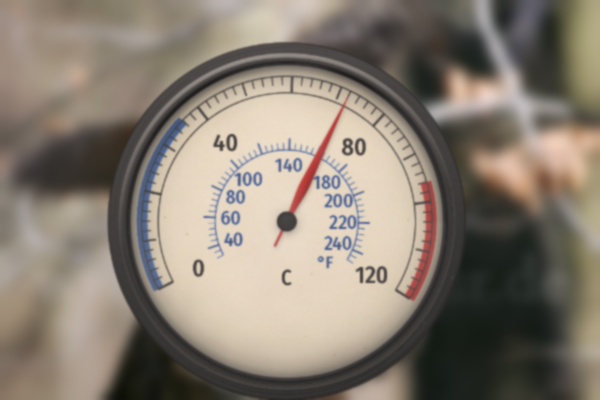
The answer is 72 °C
